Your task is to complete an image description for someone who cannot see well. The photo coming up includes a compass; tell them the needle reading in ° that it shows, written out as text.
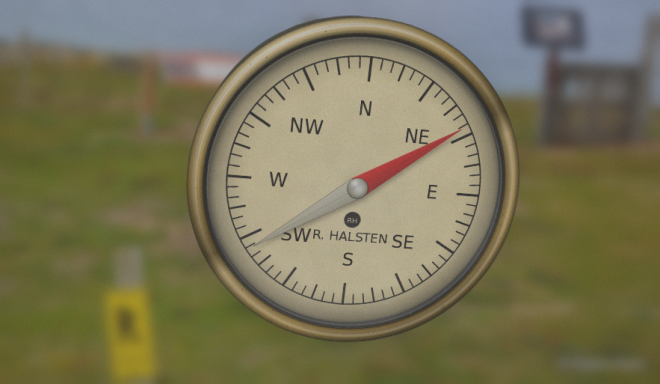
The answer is 55 °
